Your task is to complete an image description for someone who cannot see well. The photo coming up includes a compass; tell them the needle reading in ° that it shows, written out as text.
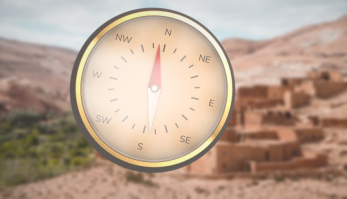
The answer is 352.5 °
